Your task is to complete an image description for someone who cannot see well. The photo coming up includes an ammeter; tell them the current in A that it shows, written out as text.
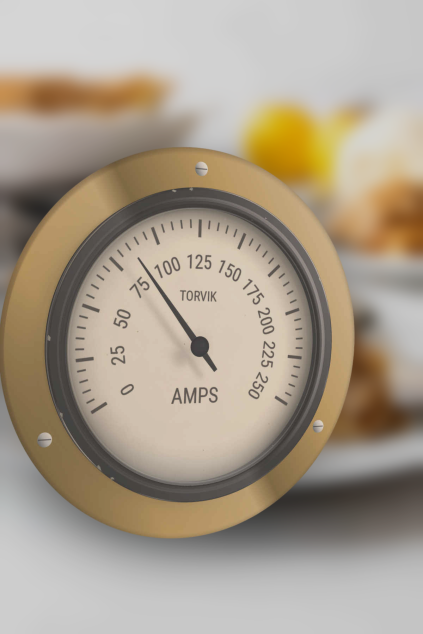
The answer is 85 A
